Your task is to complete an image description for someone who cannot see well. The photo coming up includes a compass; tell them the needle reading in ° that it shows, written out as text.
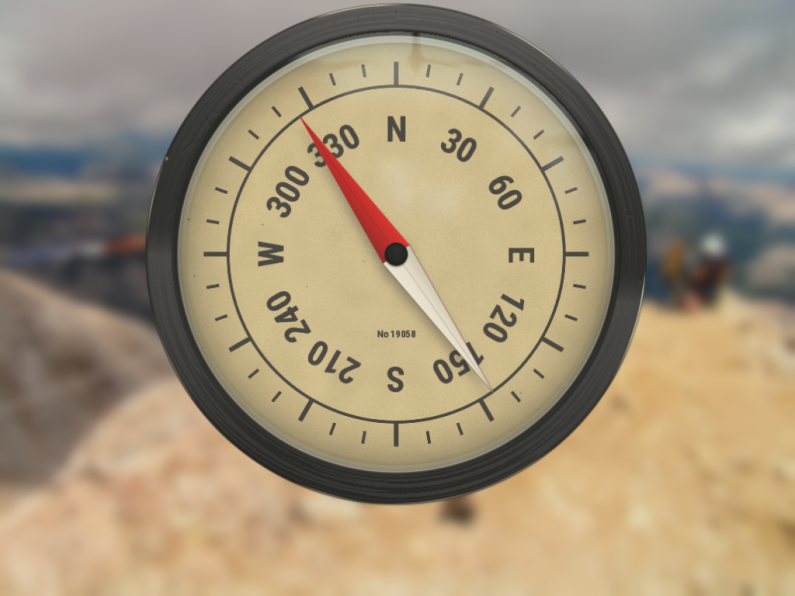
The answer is 325 °
